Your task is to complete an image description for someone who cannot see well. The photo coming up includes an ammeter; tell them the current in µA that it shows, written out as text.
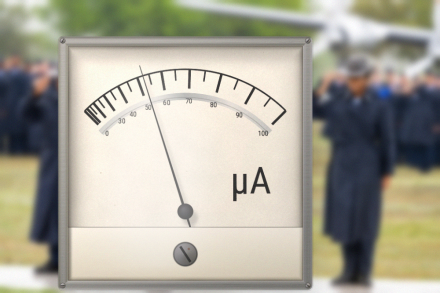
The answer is 52.5 µA
